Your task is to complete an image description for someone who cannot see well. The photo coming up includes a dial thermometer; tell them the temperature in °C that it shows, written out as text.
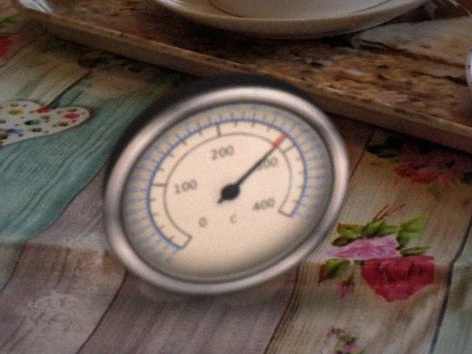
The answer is 280 °C
